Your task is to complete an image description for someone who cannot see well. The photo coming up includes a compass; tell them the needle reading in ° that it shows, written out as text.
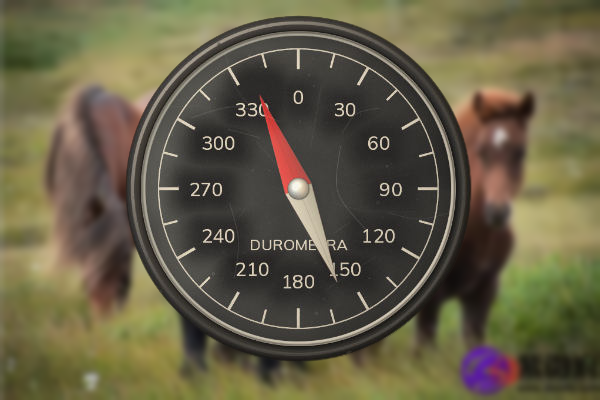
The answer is 337.5 °
